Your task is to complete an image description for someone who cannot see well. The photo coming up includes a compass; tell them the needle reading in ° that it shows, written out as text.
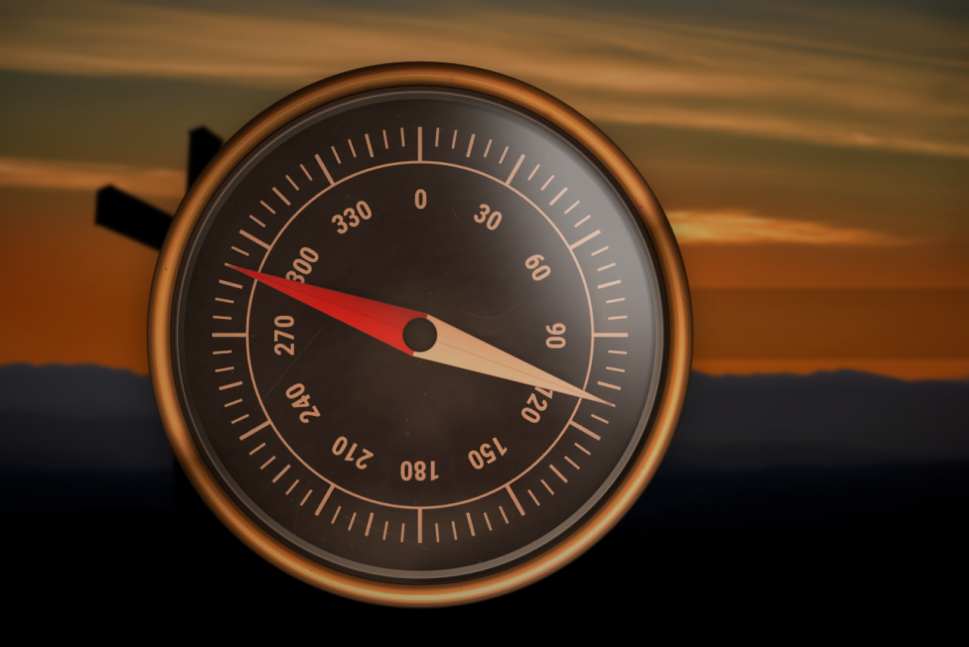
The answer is 290 °
